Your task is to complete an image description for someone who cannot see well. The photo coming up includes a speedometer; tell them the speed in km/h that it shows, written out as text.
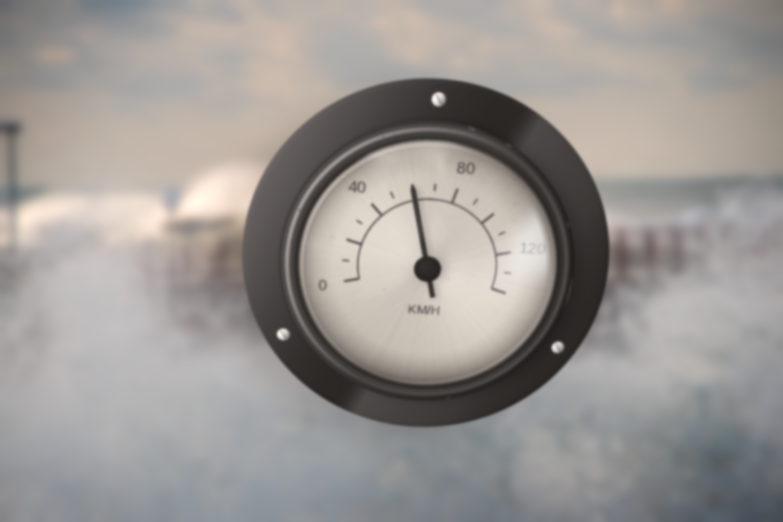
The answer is 60 km/h
